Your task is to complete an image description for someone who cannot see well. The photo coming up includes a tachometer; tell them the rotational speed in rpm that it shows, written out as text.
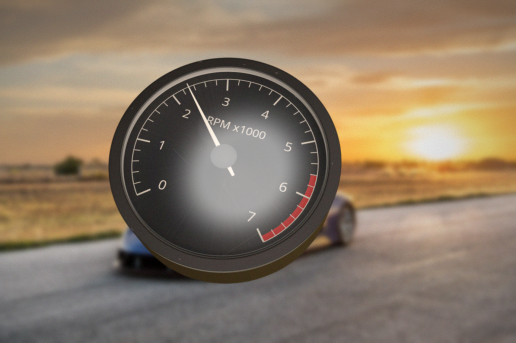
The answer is 2300 rpm
